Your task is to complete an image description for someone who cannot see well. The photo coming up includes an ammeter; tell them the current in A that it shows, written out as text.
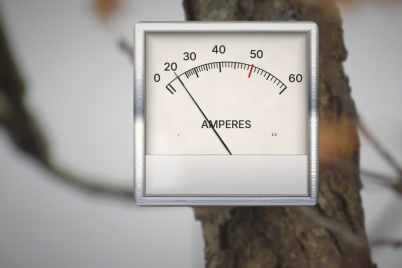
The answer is 20 A
